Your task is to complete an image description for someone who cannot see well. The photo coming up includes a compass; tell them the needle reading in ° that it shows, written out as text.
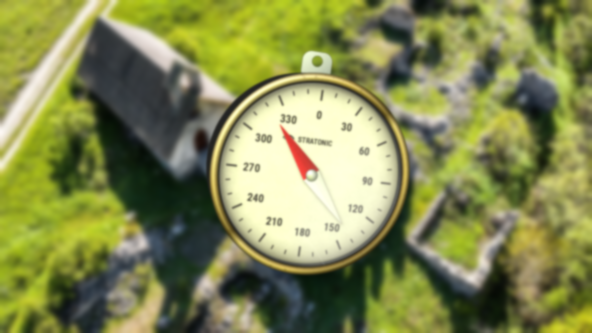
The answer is 320 °
